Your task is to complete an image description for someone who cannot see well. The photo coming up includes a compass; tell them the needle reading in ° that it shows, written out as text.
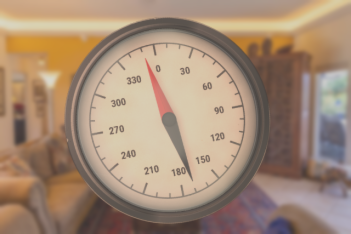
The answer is 350 °
